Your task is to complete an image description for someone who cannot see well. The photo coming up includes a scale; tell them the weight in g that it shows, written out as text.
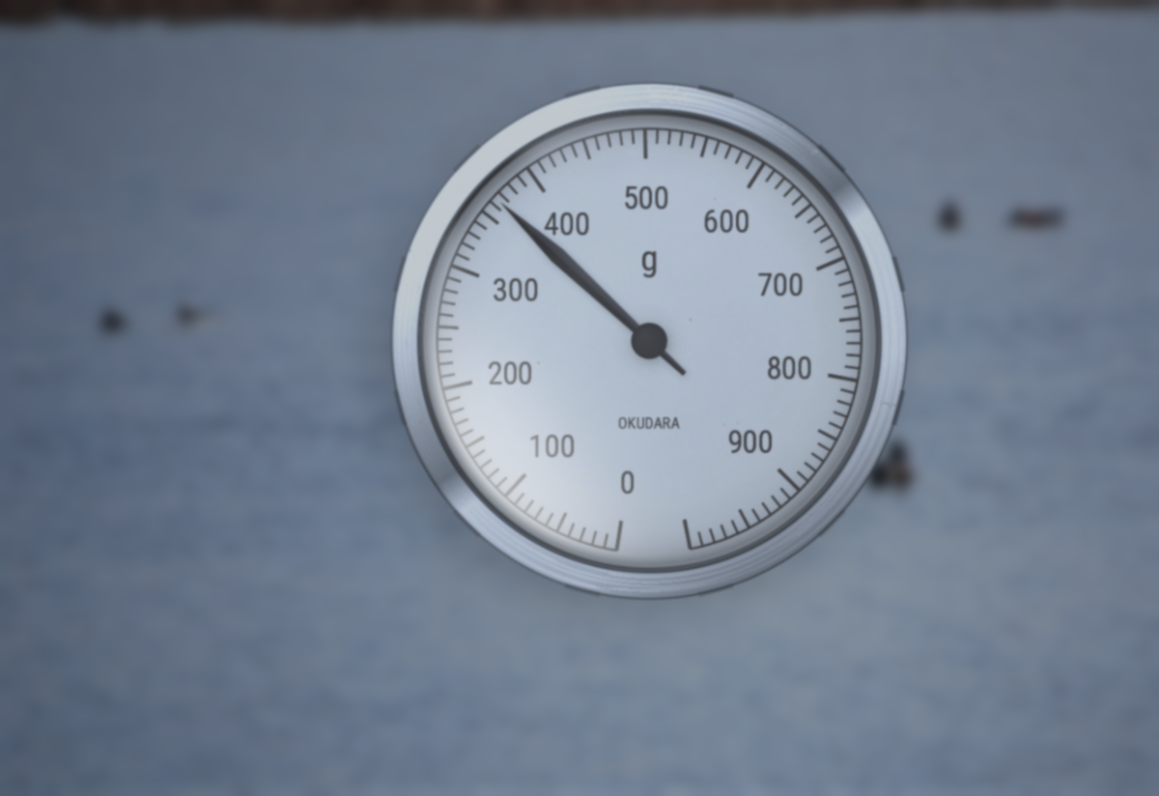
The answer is 365 g
